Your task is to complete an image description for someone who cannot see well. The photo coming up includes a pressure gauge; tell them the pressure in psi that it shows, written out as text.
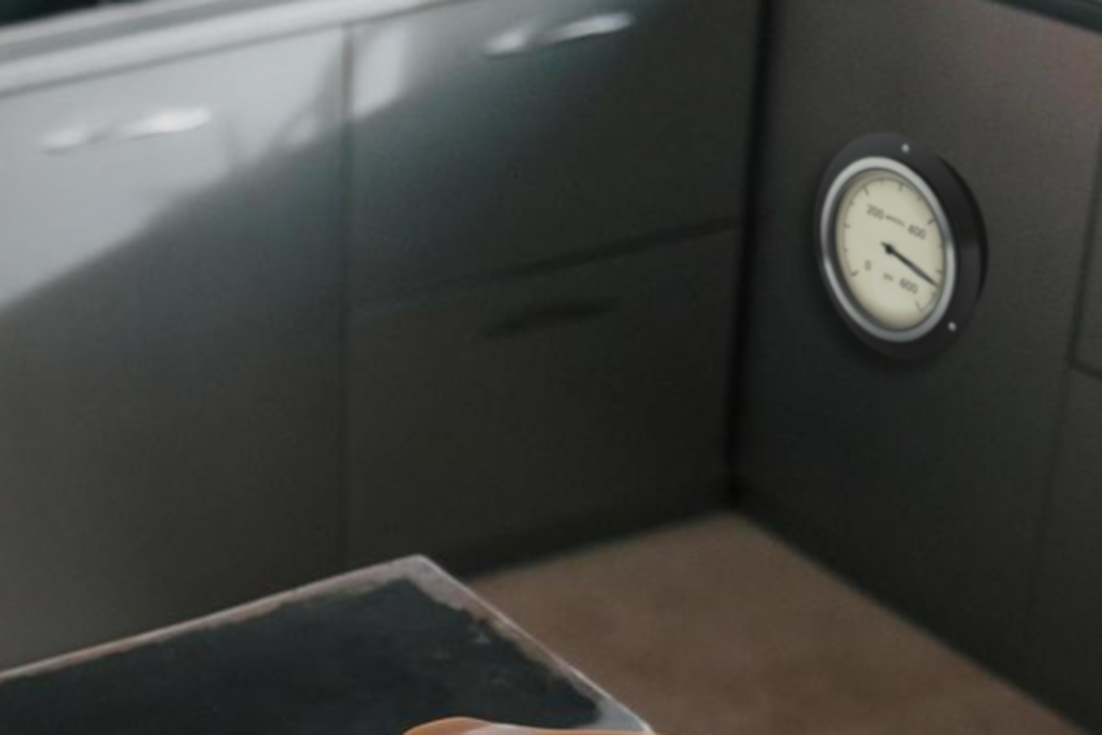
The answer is 525 psi
